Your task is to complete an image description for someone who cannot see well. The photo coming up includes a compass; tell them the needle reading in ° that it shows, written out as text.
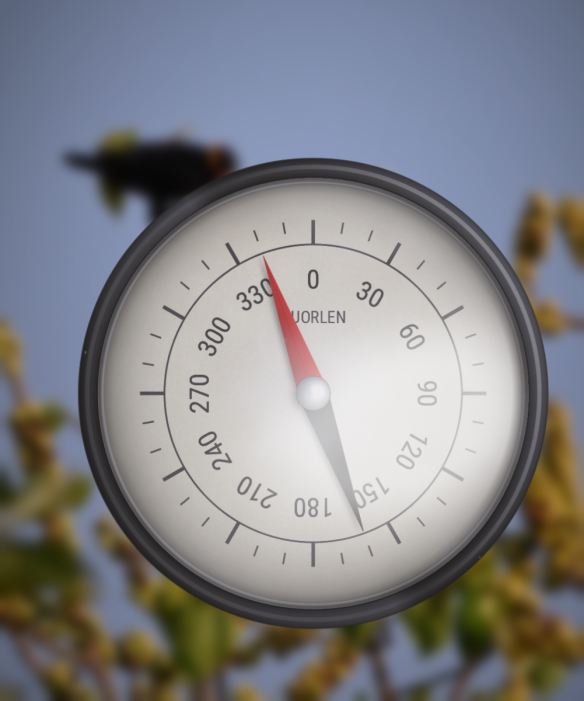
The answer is 340 °
